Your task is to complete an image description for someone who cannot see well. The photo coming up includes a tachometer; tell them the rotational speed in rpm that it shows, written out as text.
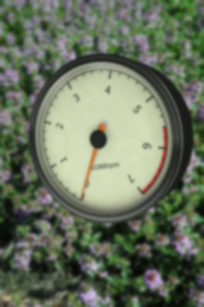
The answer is 0 rpm
